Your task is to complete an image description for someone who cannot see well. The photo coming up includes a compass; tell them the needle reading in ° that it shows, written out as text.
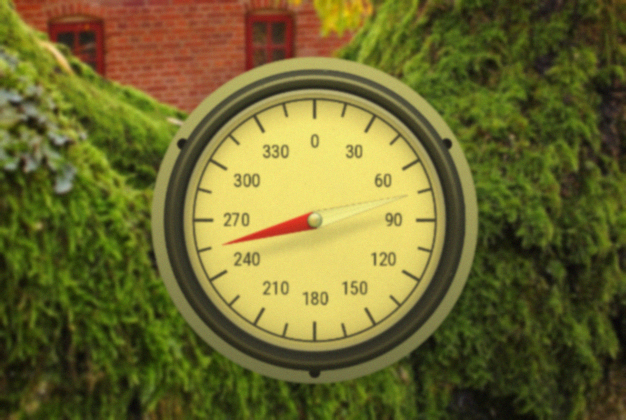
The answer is 255 °
